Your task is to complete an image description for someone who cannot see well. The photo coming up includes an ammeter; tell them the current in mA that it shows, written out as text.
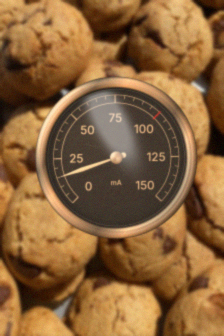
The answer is 15 mA
